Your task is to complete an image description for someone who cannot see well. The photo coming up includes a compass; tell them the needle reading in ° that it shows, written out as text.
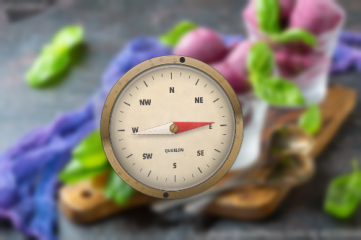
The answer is 85 °
